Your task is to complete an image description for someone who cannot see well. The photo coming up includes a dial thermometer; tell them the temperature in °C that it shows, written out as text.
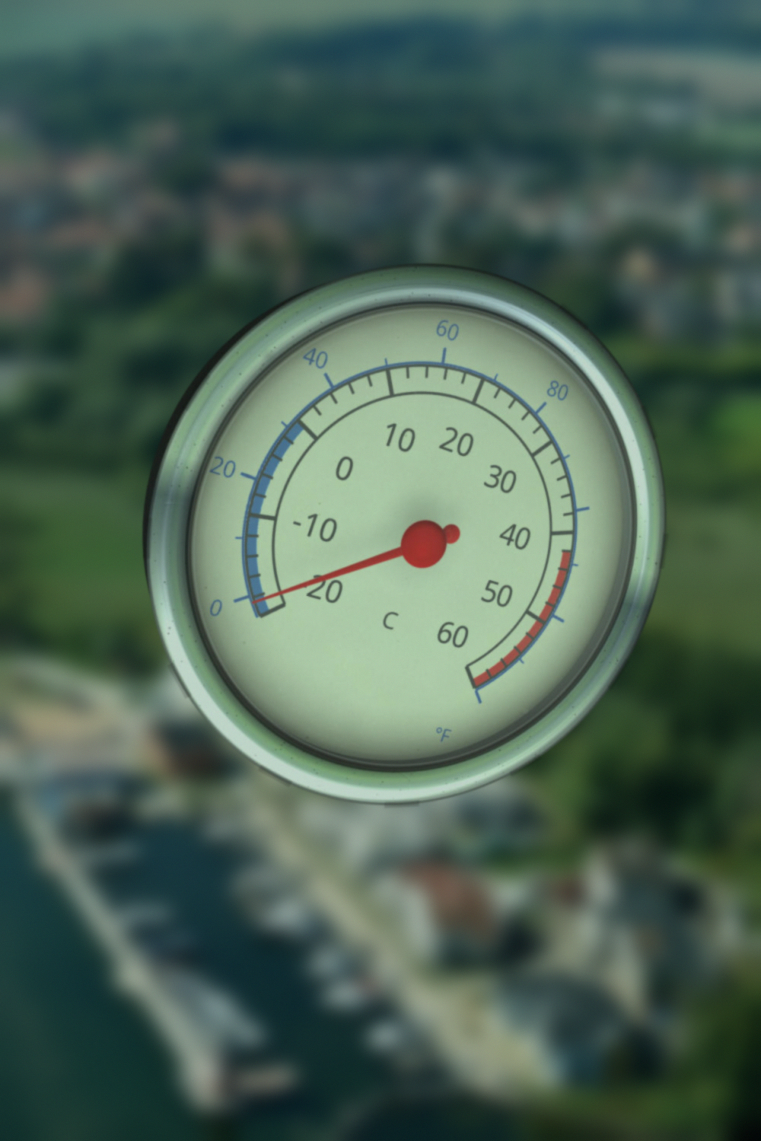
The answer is -18 °C
